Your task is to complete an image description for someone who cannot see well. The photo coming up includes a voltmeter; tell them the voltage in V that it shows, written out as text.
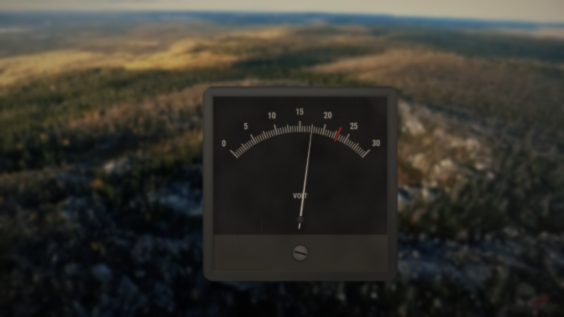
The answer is 17.5 V
